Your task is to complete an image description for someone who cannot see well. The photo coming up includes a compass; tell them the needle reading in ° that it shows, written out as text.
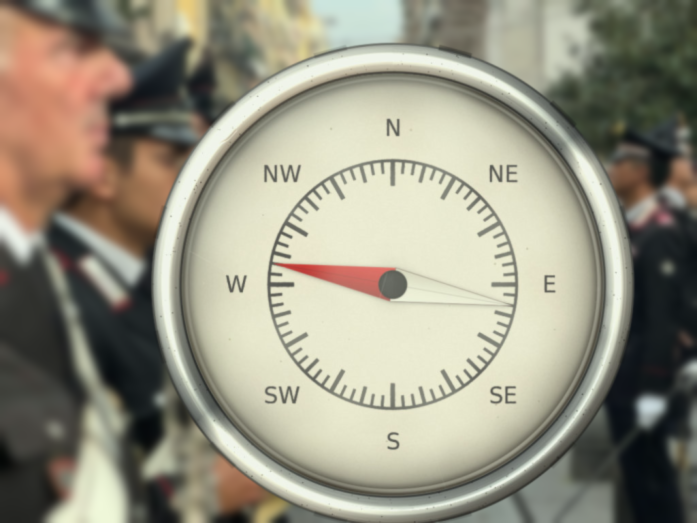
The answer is 280 °
